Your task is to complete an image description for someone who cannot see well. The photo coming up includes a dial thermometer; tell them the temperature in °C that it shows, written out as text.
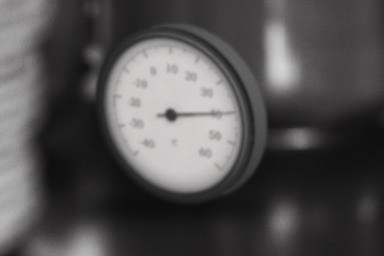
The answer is 40 °C
